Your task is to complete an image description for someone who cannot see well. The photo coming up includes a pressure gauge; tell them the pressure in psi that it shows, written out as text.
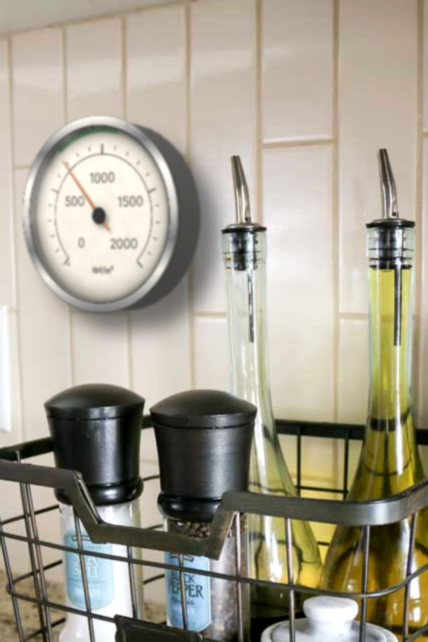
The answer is 700 psi
